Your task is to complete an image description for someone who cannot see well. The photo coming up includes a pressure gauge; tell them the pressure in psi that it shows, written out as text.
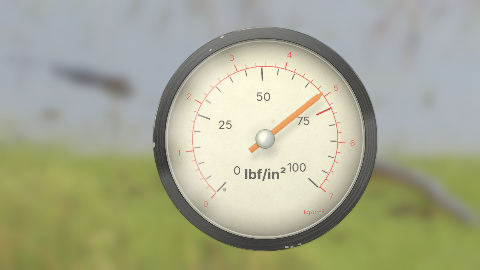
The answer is 70 psi
